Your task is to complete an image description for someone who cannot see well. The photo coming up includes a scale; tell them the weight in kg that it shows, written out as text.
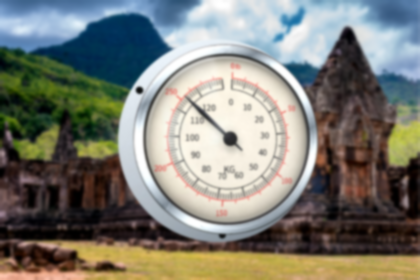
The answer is 115 kg
